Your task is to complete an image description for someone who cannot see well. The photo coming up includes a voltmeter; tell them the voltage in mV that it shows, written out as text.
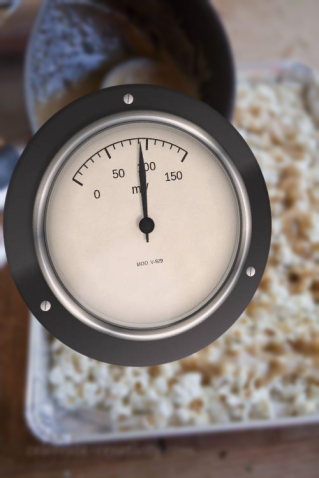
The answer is 90 mV
